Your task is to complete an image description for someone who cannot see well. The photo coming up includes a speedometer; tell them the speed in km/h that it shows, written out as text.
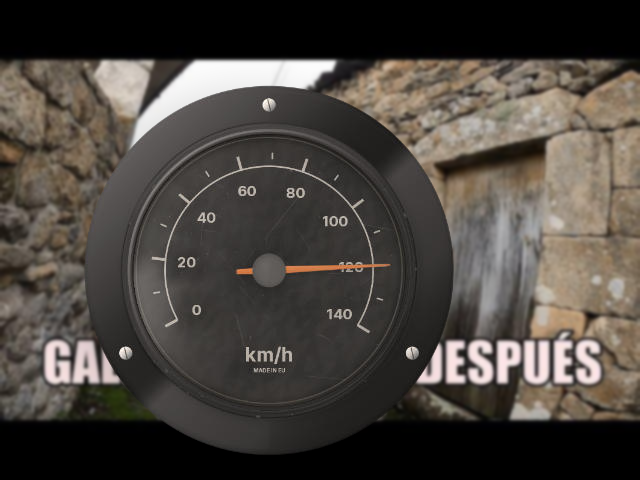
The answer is 120 km/h
